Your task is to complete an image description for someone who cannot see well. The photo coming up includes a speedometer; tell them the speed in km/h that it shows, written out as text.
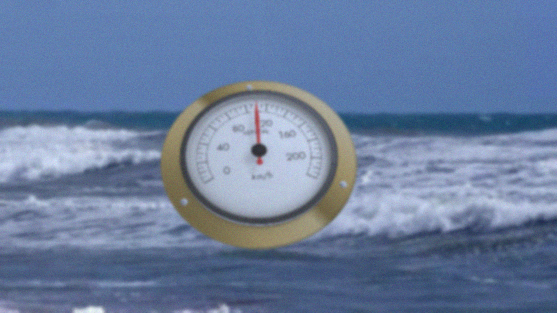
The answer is 110 km/h
